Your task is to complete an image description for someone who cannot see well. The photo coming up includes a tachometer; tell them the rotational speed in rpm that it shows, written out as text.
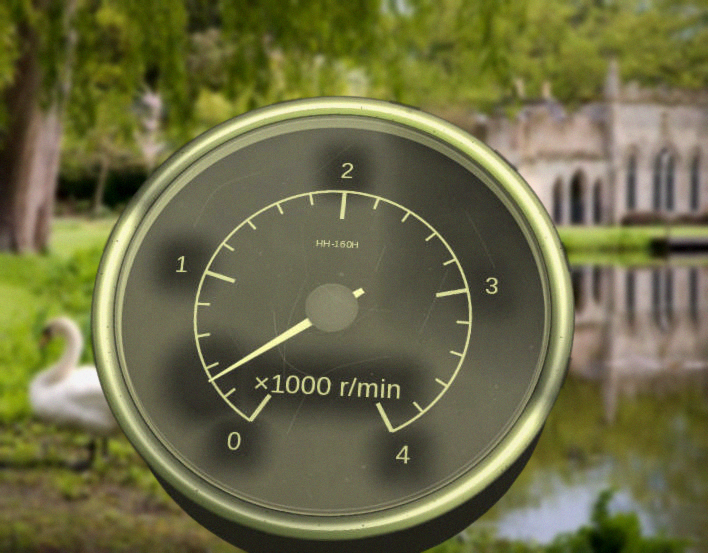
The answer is 300 rpm
